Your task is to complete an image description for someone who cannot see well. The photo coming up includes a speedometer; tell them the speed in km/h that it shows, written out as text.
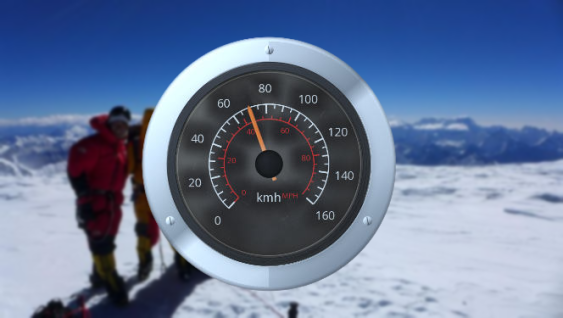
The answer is 70 km/h
